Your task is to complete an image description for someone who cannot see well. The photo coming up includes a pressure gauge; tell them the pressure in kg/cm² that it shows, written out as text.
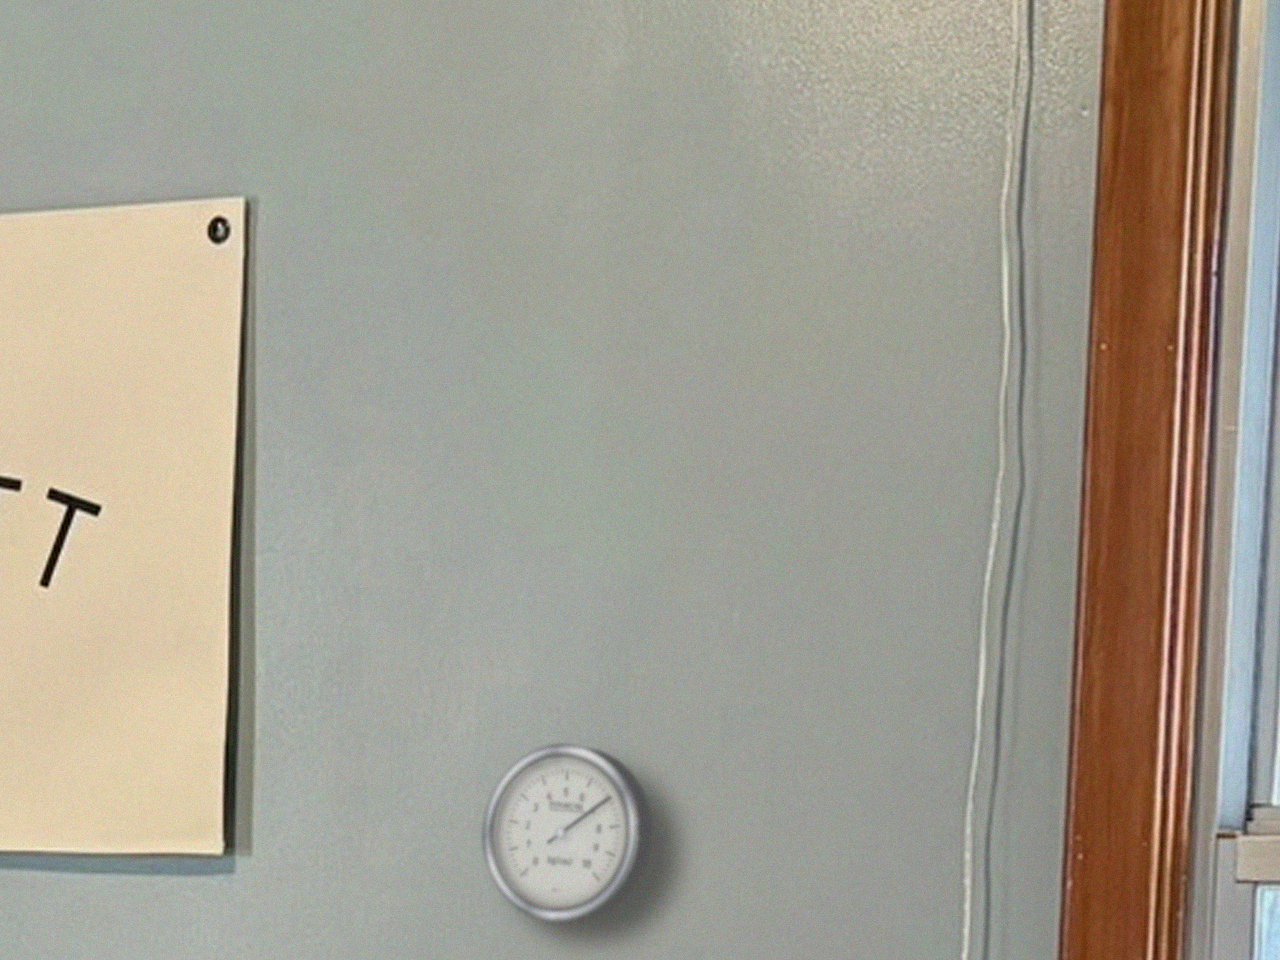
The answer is 7 kg/cm²
